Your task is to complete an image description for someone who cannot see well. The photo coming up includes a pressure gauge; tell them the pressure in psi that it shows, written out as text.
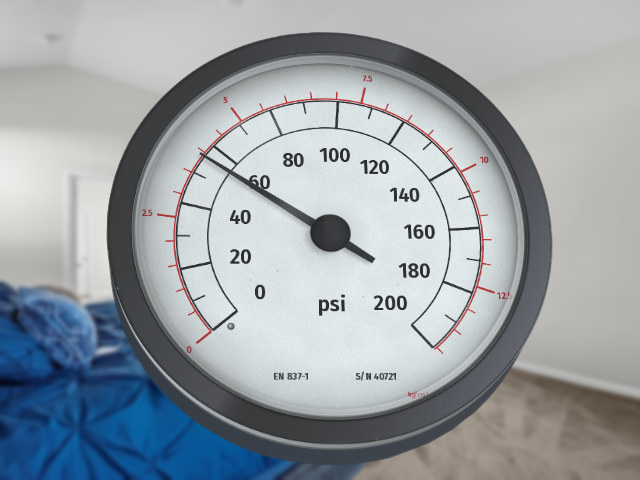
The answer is 55 psi
